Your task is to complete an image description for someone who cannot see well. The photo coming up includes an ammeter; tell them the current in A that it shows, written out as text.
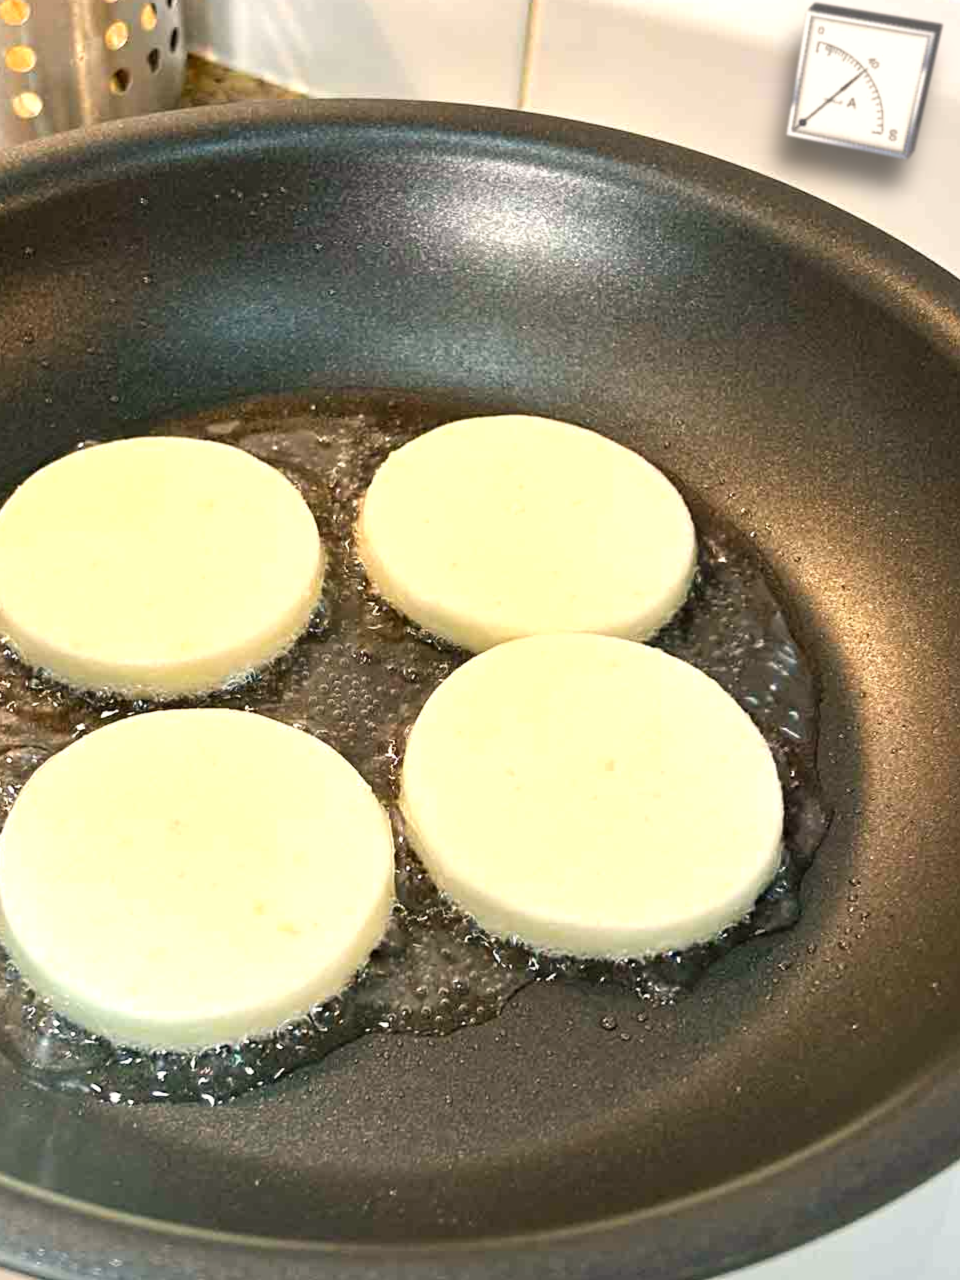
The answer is 40 A
